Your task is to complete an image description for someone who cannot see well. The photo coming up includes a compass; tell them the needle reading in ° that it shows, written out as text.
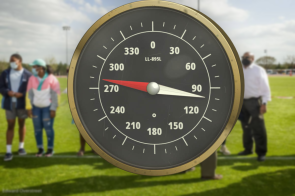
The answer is 280 °
